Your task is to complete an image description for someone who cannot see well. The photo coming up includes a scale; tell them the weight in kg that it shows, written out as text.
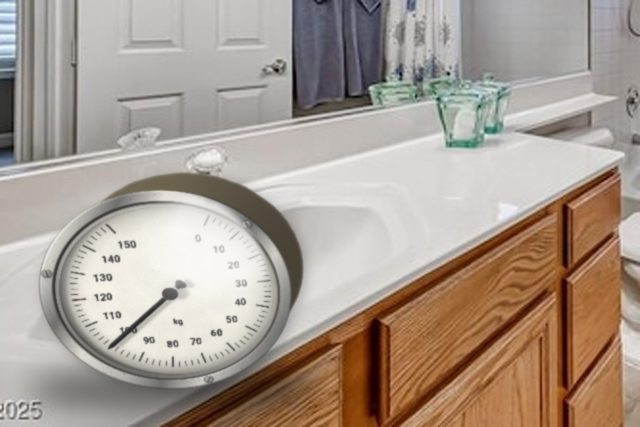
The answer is 100 kg
